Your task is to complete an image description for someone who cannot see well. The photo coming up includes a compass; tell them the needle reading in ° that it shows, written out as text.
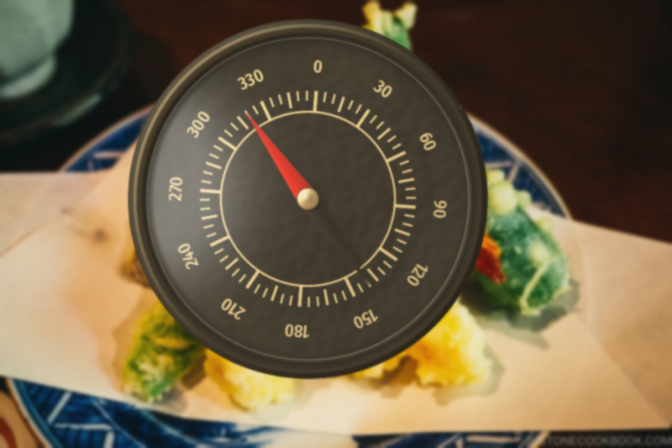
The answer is 320 °
